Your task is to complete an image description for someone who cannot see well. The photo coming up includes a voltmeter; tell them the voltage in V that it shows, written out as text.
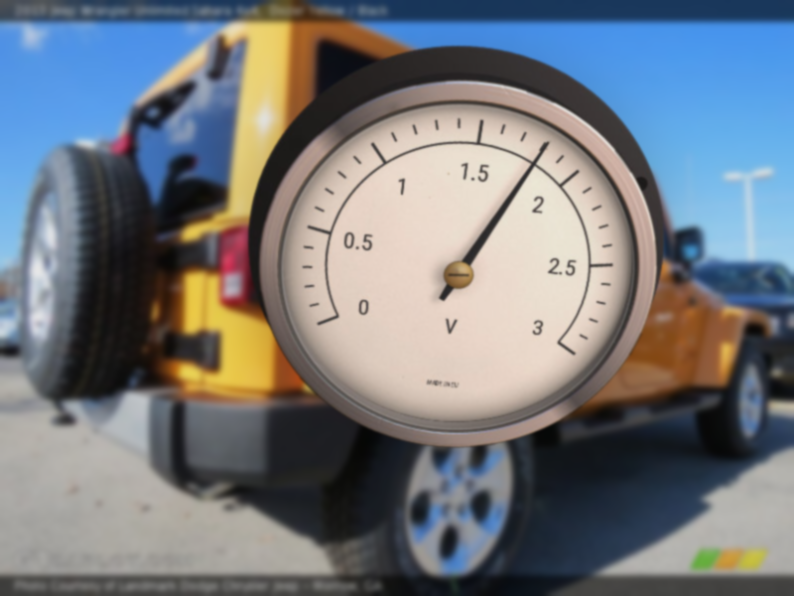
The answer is 1.8 V
